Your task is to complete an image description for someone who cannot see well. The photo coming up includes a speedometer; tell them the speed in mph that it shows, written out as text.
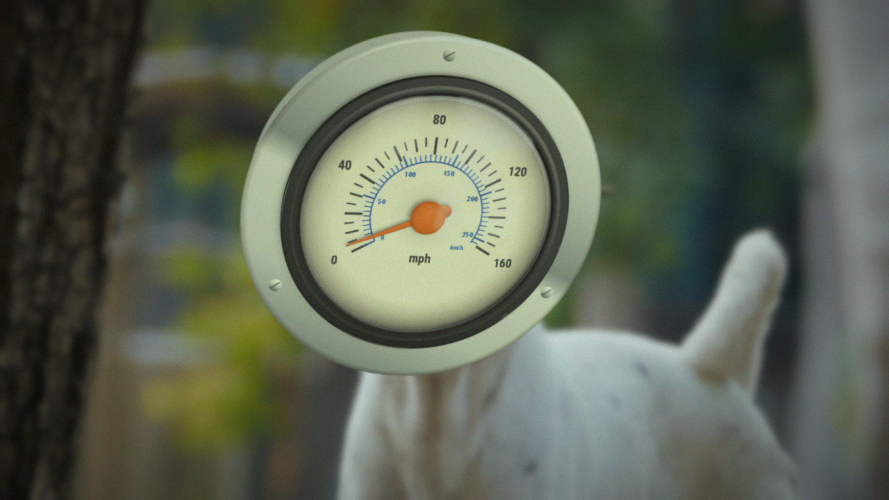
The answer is 5 mph
